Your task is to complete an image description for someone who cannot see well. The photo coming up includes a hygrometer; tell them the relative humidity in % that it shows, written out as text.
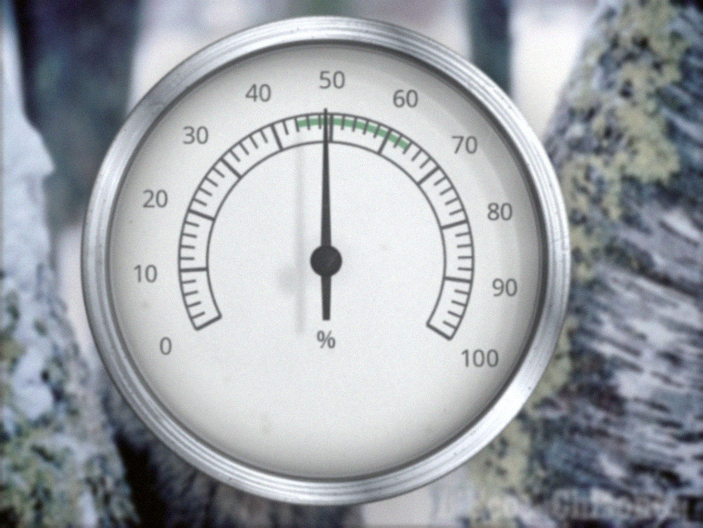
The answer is 49 %
